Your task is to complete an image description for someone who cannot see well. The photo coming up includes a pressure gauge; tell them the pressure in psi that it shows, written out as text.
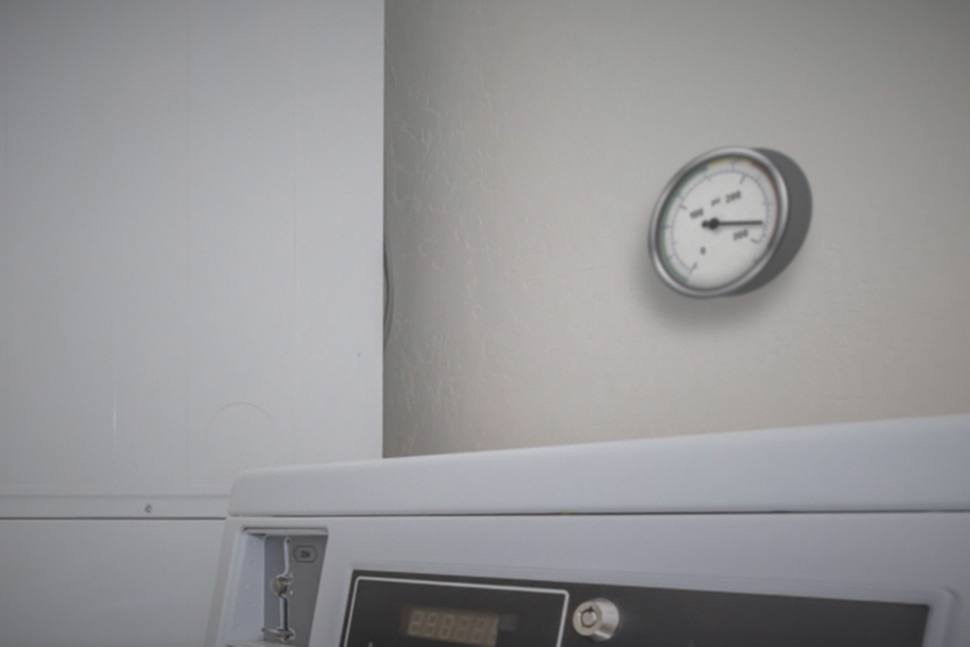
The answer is 275 psi
